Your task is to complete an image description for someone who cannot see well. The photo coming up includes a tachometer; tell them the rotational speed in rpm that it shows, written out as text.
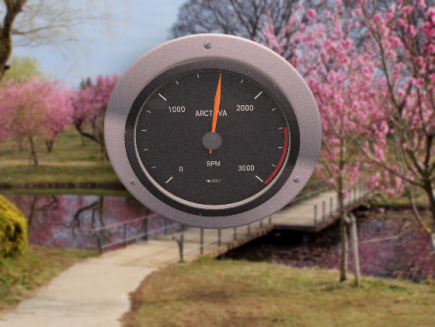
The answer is 1600 rpm
